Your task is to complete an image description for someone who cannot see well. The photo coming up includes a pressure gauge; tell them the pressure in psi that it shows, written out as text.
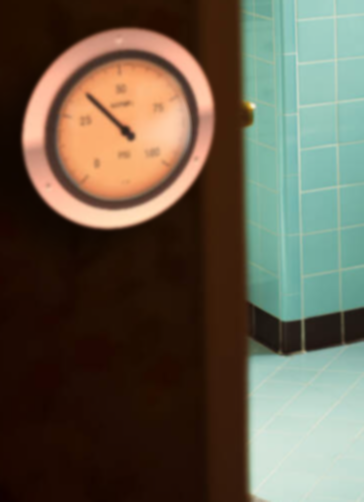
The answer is 35 psi
